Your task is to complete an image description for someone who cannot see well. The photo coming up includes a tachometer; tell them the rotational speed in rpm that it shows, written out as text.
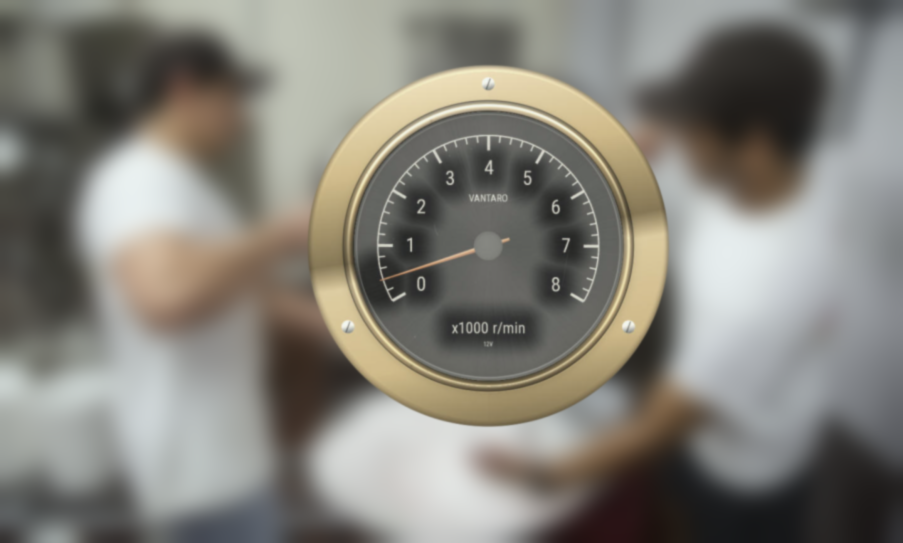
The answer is 400 rpm
